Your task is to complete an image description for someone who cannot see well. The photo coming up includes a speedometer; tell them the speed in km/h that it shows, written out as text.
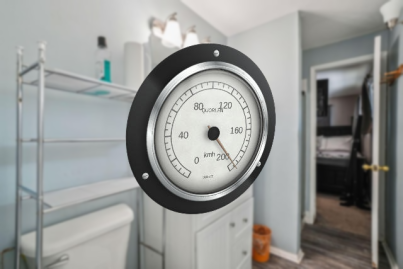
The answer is 195 km/h
